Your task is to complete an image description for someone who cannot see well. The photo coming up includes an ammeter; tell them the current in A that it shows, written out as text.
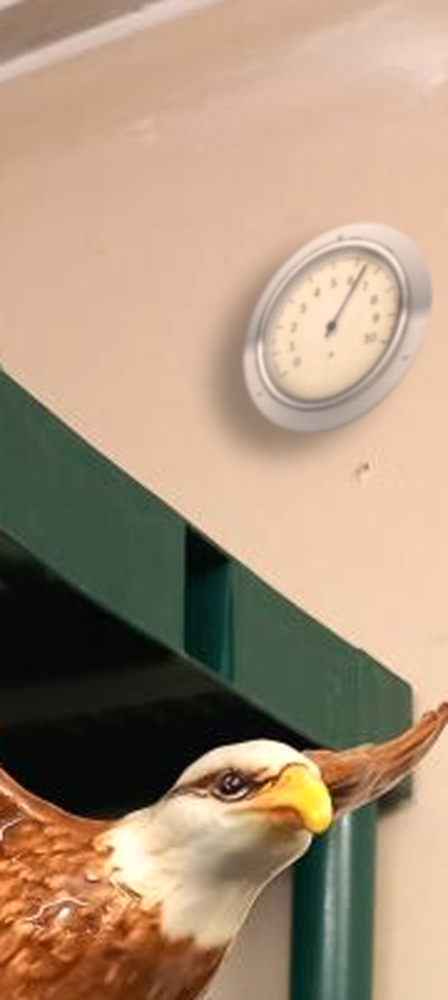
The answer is 6.5 A
